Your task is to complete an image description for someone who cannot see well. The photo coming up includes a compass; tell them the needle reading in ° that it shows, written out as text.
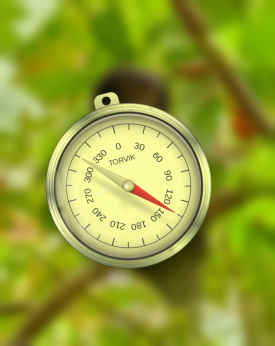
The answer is 135 °
